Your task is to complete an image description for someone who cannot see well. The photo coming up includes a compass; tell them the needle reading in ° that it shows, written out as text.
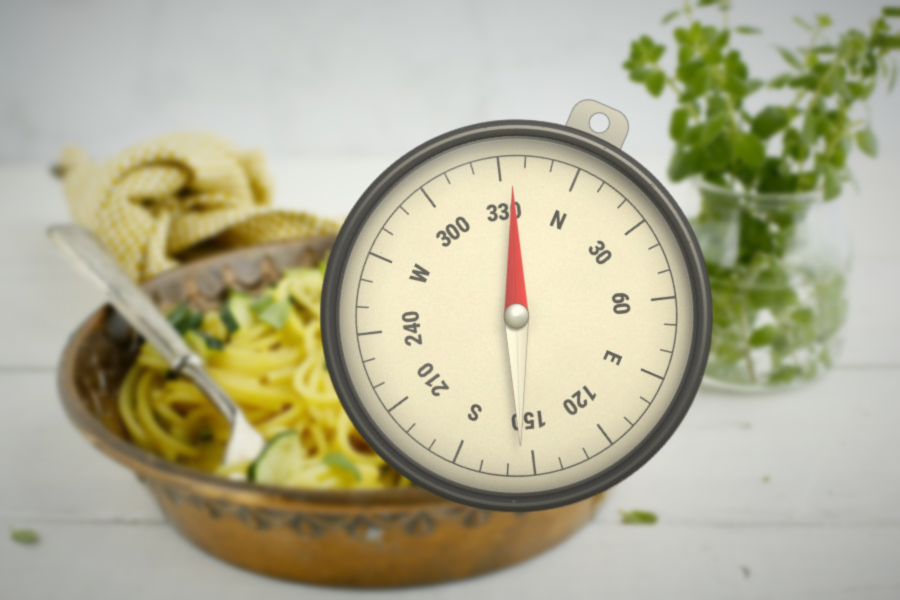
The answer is 335 °
